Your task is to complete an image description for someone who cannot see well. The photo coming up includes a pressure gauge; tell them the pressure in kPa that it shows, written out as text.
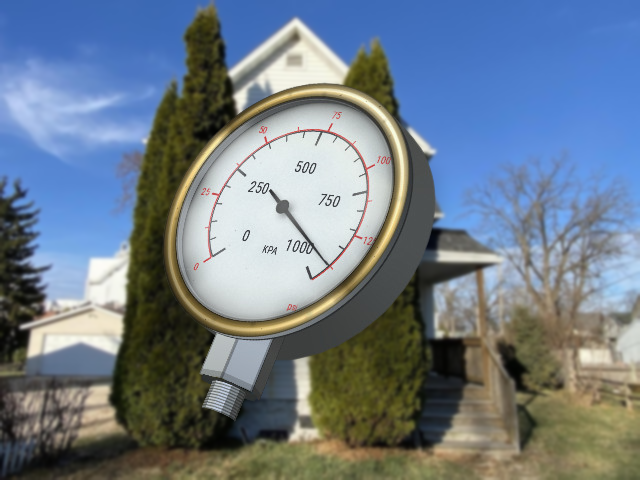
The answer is 950 kPa
